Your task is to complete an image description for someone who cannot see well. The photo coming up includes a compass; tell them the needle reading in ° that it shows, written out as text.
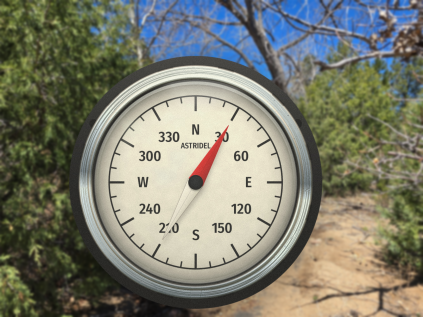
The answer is 30 °
